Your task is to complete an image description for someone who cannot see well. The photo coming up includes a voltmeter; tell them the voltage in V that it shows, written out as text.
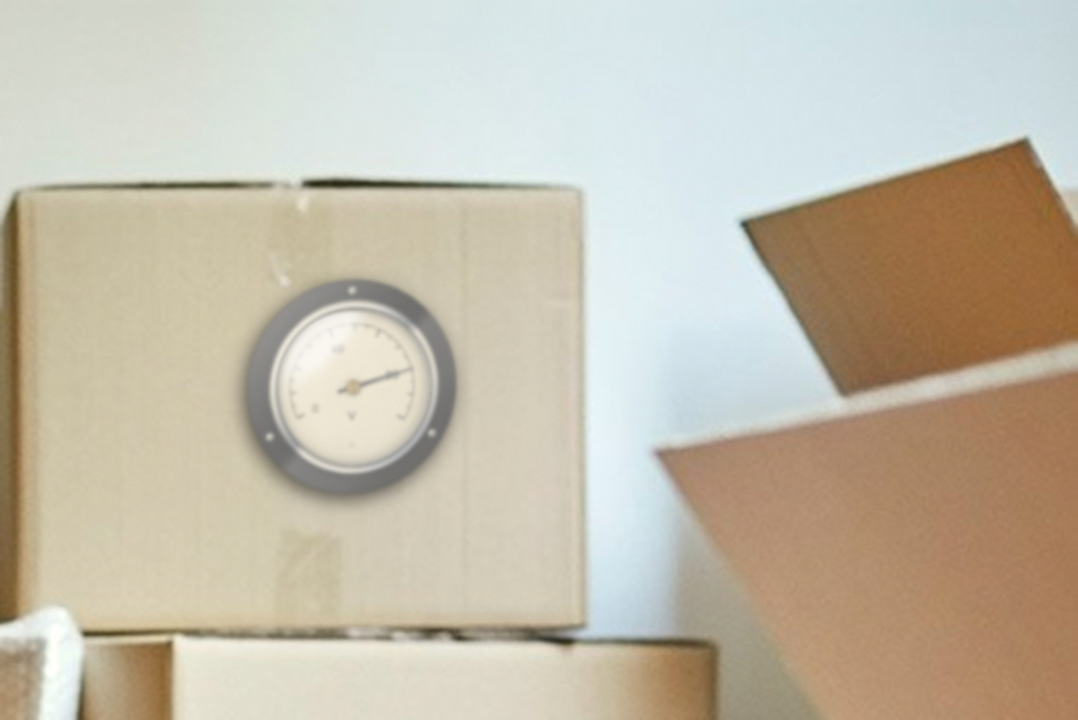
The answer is 80 V
